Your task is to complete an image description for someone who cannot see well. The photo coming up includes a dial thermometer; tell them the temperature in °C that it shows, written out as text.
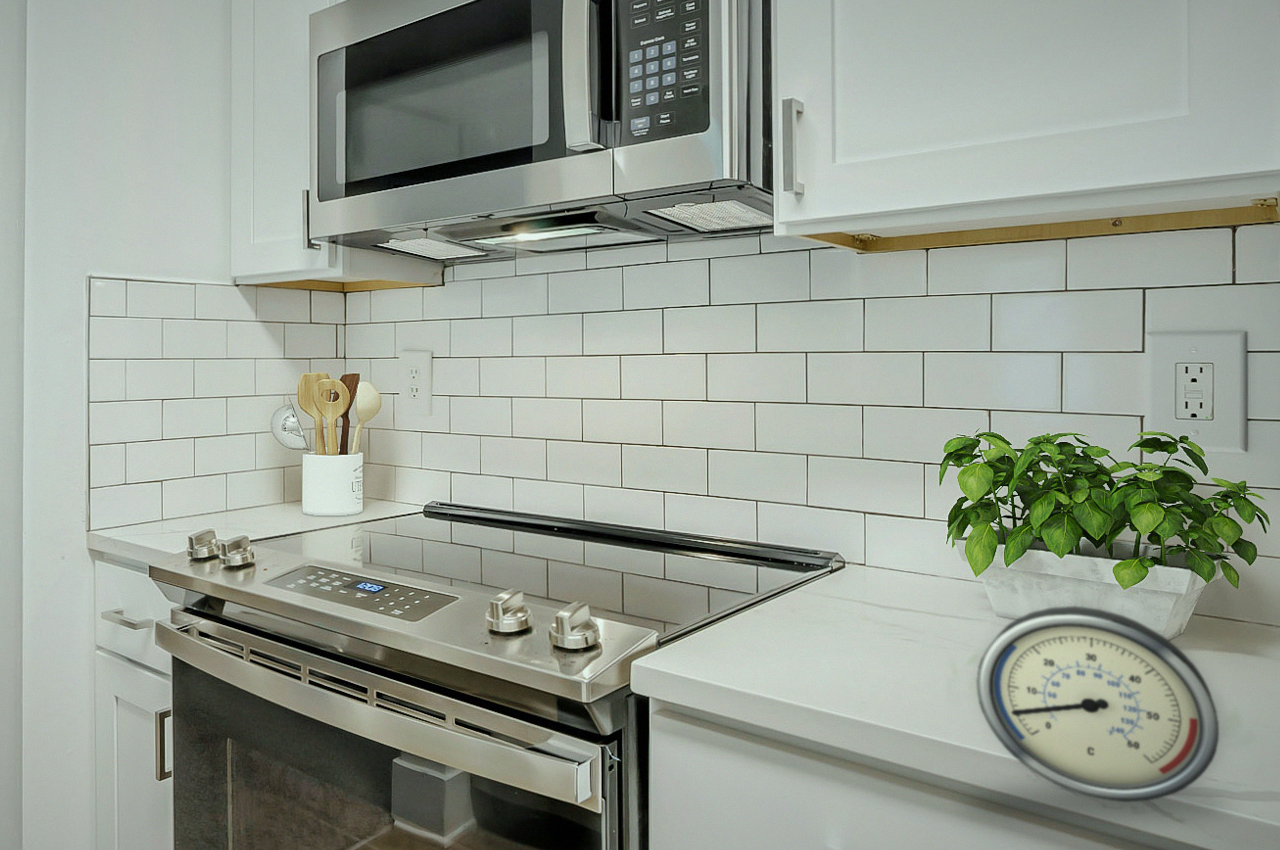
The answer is 5 °C
